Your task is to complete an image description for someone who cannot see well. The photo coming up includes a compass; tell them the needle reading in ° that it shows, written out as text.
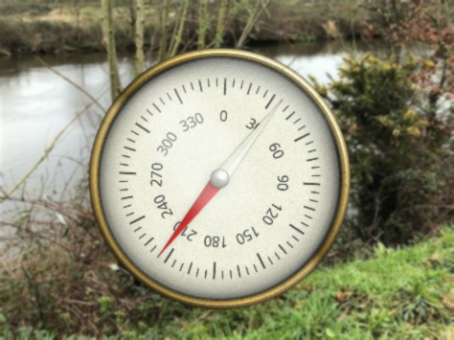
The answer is 215 °
